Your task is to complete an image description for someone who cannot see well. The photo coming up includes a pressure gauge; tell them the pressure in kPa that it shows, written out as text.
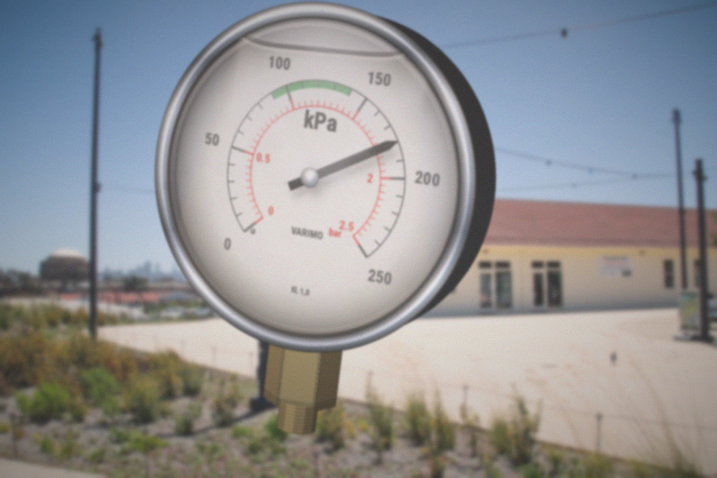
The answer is 180 kPa
